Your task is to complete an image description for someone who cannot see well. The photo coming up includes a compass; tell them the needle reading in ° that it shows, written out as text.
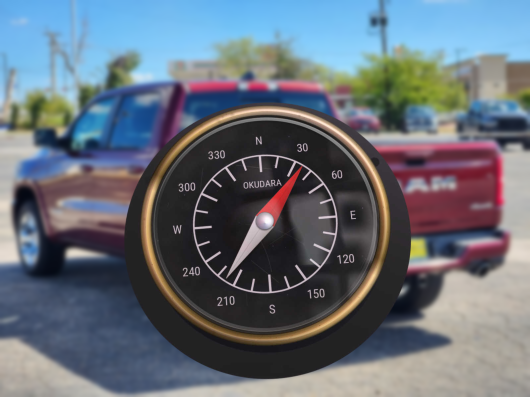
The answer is 37.5 °
